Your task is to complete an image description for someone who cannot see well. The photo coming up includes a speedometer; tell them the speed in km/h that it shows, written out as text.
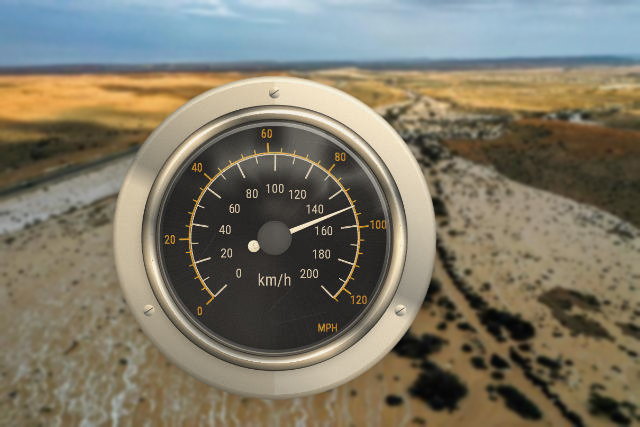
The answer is 150 km/h
